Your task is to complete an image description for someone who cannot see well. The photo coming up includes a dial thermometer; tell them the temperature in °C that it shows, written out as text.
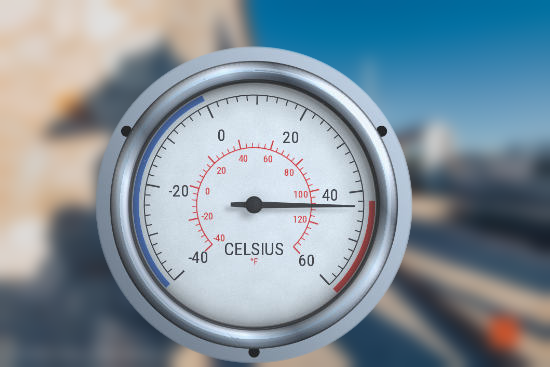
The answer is 43 °C
